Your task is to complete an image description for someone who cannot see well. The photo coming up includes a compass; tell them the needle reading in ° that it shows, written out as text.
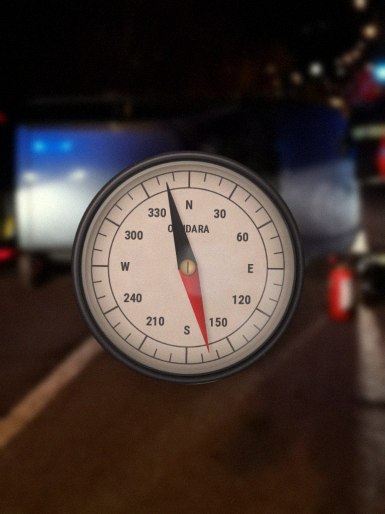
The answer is 165 °
